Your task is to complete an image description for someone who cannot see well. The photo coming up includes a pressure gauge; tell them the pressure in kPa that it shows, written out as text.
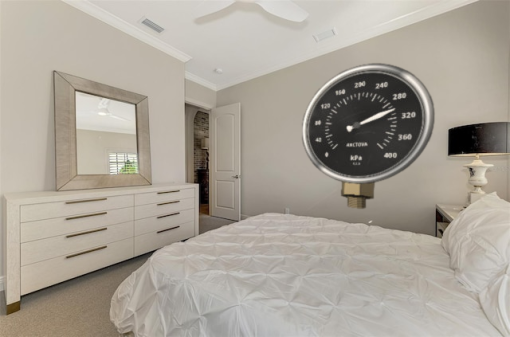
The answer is 300 kPa
